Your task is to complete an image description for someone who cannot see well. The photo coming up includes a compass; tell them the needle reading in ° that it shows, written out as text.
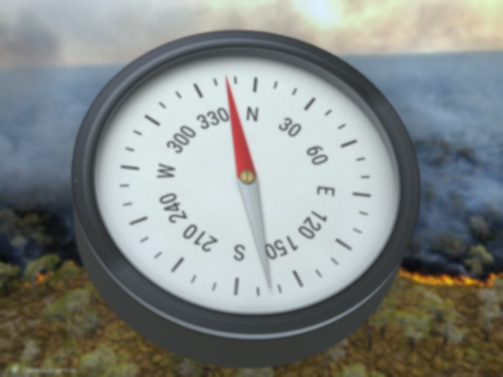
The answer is 345 °
